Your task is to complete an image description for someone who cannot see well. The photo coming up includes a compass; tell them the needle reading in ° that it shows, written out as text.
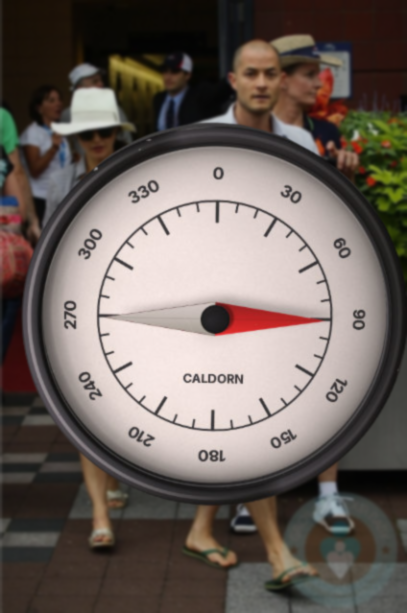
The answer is 90 °
